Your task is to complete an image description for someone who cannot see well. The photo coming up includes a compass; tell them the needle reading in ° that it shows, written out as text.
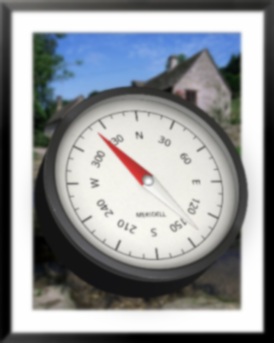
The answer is 320 °
